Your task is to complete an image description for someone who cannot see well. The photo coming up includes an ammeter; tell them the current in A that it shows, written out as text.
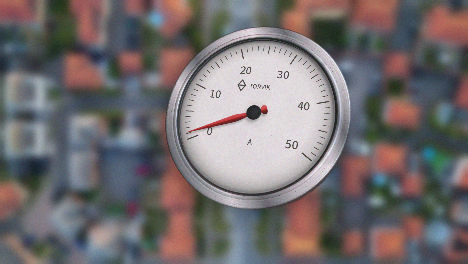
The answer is 1 A
